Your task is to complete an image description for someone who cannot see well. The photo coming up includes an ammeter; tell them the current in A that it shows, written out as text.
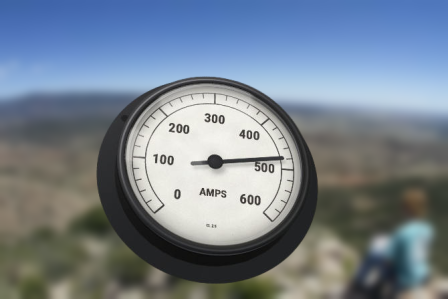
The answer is 480 A
